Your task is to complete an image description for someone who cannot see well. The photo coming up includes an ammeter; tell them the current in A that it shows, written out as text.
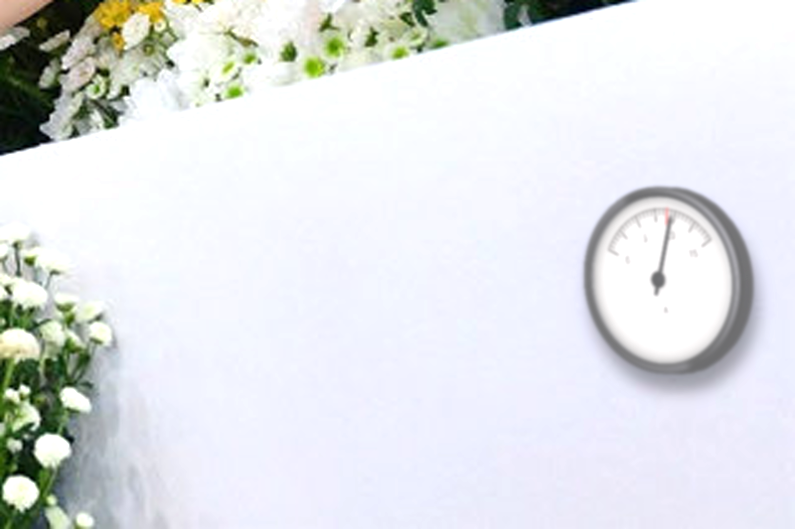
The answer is 10 A
